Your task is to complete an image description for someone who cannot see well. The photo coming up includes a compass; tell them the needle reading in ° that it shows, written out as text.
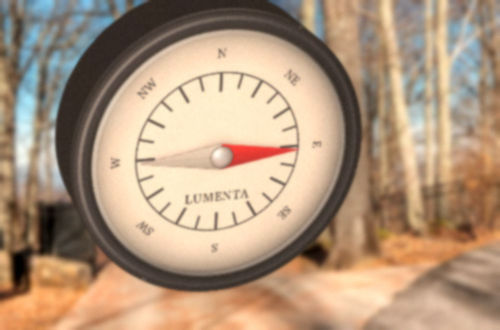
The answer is 90 °
